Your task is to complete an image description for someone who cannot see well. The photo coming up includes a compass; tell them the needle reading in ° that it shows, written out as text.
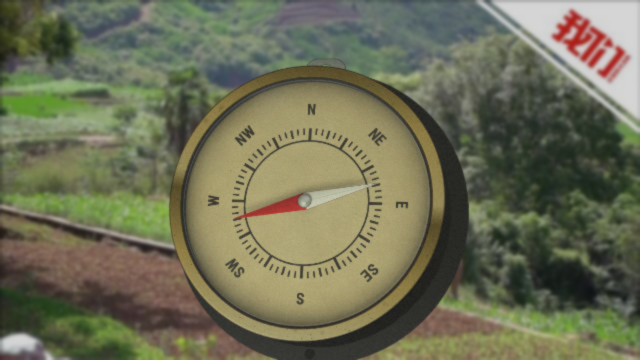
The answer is 255 °
